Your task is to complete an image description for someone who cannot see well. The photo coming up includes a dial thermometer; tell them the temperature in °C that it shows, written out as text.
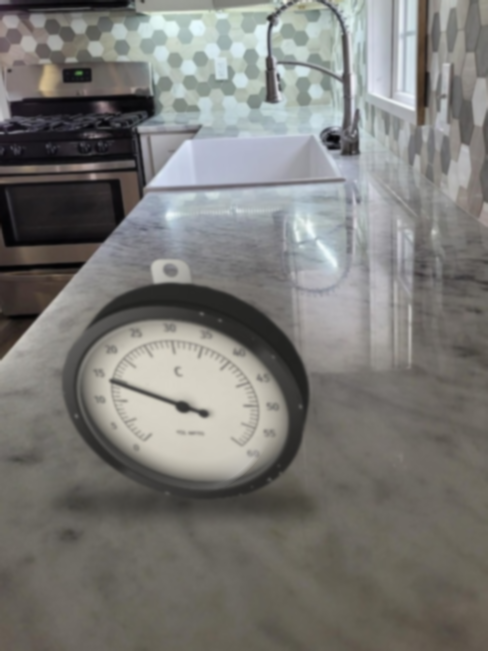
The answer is 15 °C
